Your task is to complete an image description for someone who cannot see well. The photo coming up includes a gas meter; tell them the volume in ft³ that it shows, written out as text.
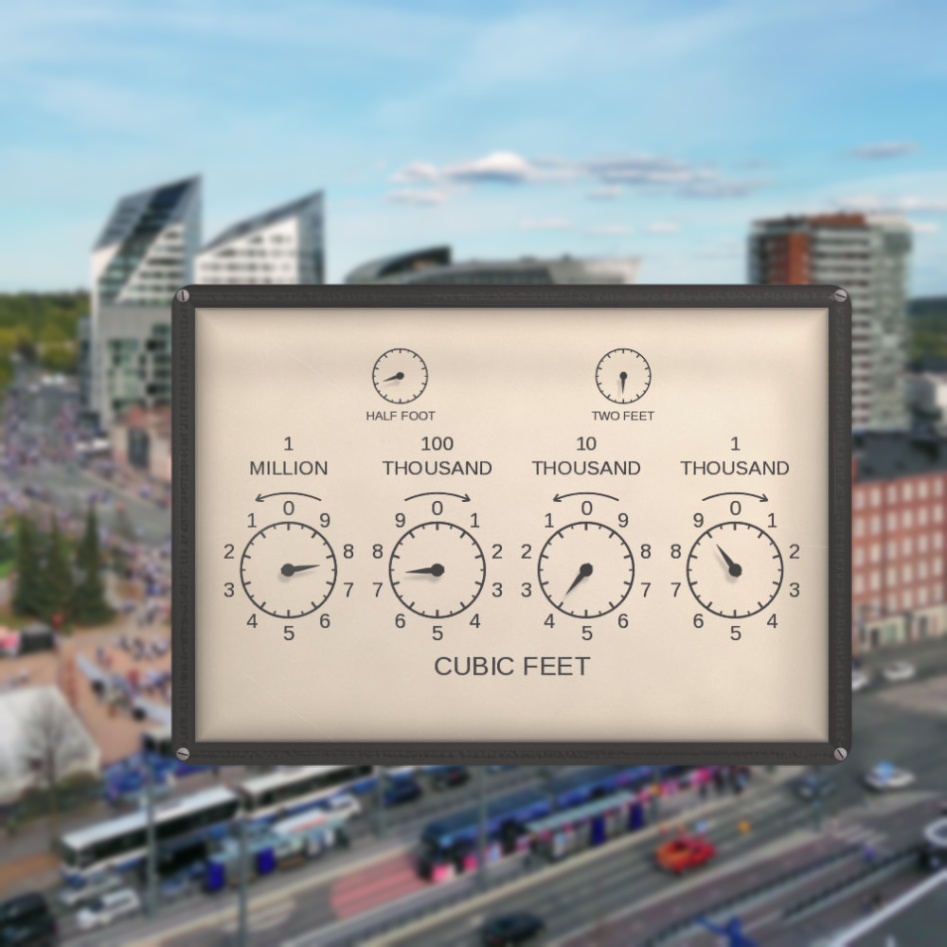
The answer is 773900 ft³
